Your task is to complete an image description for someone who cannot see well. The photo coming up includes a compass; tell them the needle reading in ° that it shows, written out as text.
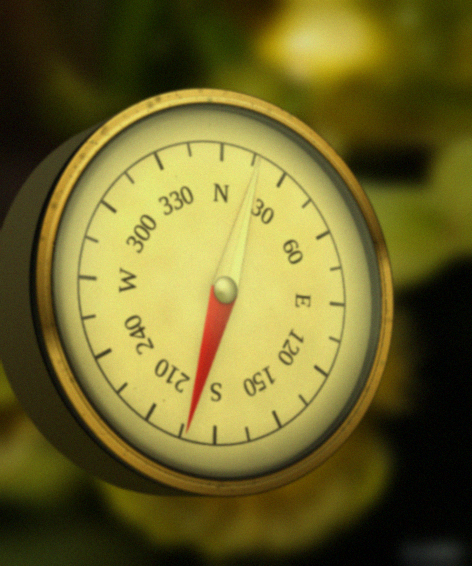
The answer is 195 °
